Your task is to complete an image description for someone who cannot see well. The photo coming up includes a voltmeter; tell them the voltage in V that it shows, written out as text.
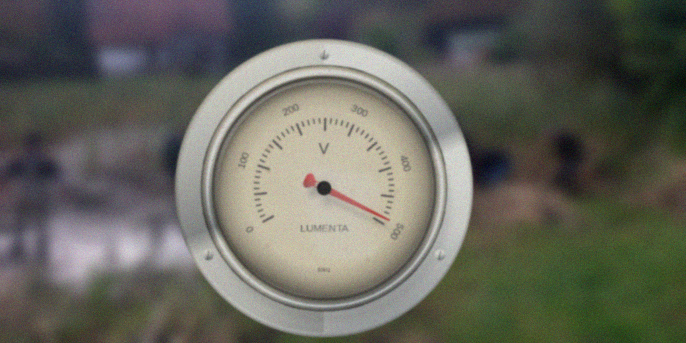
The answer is 490 V
